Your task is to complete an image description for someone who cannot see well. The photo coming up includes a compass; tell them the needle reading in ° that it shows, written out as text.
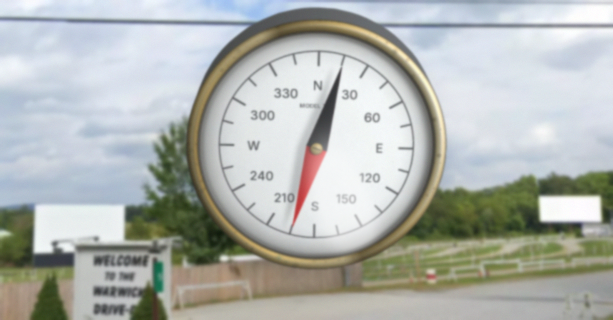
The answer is 195 °
